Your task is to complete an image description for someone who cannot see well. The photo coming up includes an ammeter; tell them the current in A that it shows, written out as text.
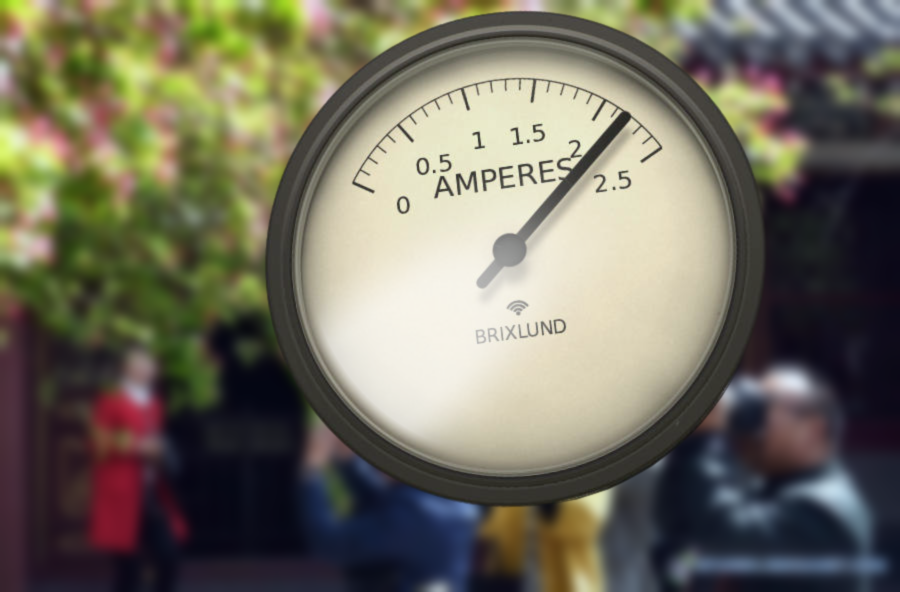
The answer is 2.2 A
